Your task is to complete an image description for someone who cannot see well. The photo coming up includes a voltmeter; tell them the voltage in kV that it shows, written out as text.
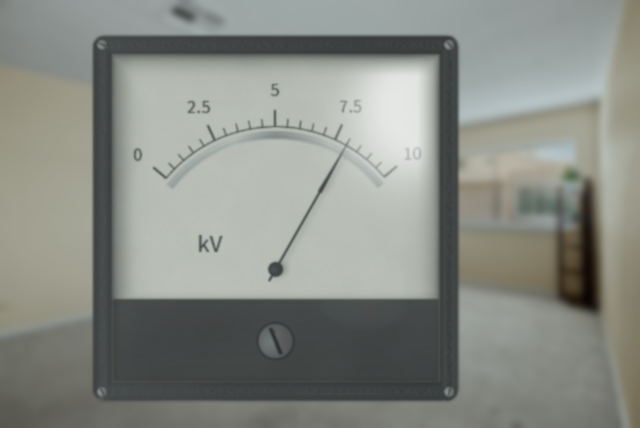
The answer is 8 kV
